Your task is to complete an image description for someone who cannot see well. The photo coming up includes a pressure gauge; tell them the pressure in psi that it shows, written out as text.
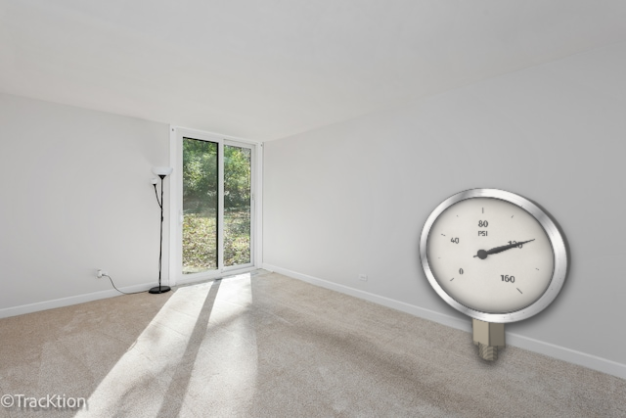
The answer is 120 psi
